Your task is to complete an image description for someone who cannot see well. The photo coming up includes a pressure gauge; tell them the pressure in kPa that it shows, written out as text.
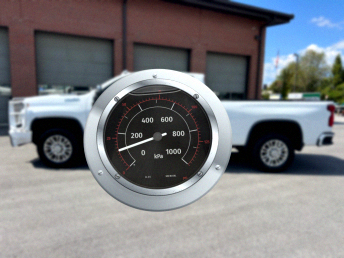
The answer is 100 kPa
